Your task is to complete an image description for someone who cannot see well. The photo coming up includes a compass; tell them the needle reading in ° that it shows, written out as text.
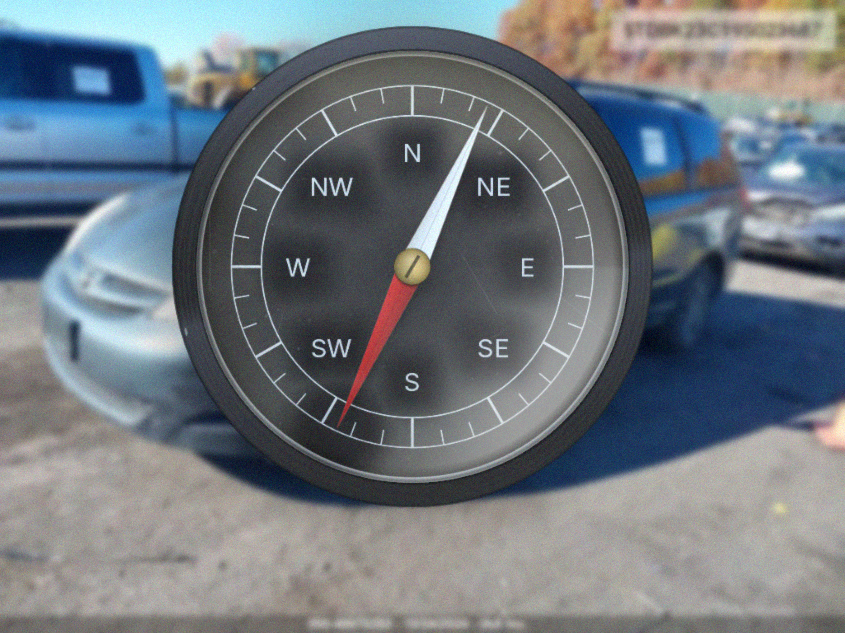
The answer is 205 °
